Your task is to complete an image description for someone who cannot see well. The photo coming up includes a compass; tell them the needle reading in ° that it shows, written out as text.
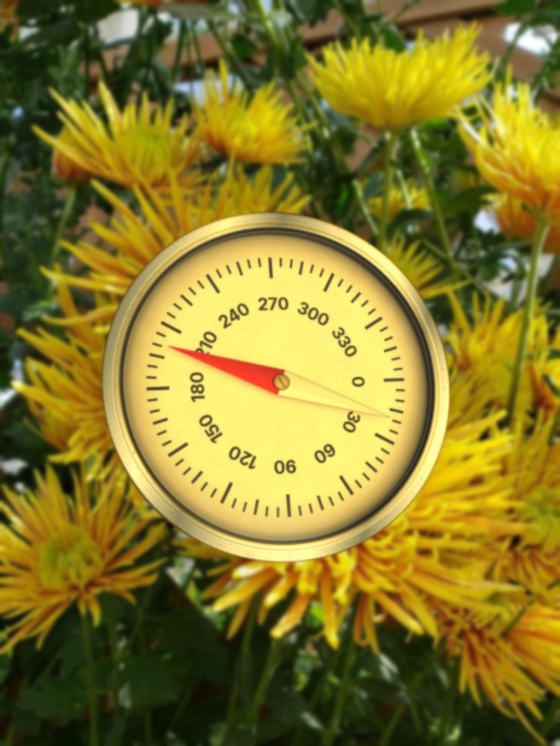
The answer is 200 °
